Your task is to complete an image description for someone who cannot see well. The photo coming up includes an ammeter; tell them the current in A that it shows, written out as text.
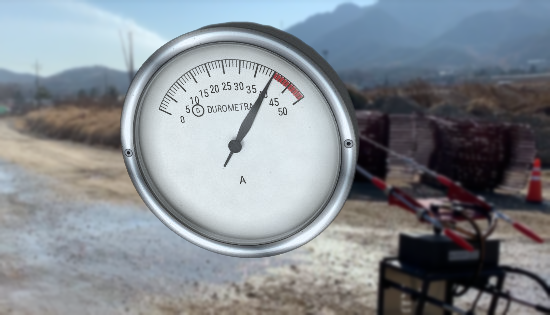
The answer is 40 A
